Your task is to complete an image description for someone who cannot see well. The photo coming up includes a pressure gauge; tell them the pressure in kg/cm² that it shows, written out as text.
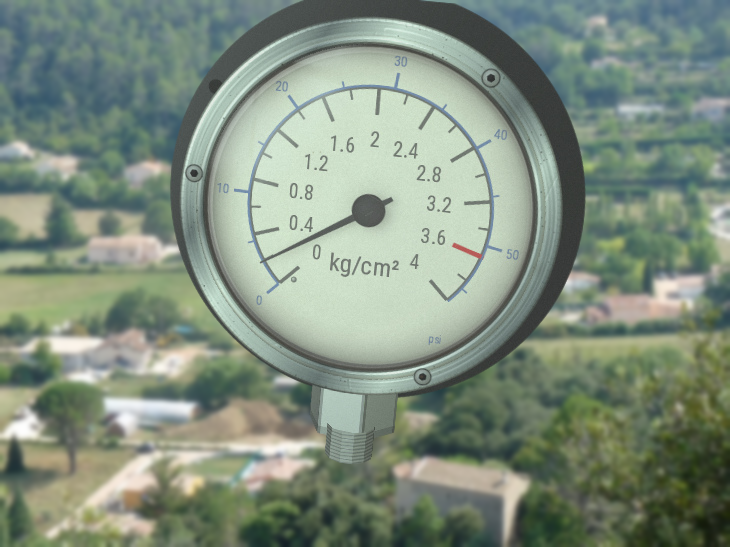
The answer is 0.2 kg/cm²
